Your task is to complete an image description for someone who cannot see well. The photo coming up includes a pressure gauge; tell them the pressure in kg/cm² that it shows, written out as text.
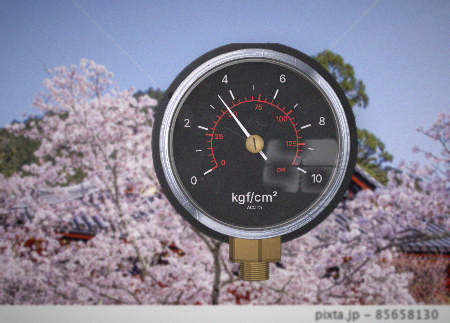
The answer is 3.5 kg/cm²
